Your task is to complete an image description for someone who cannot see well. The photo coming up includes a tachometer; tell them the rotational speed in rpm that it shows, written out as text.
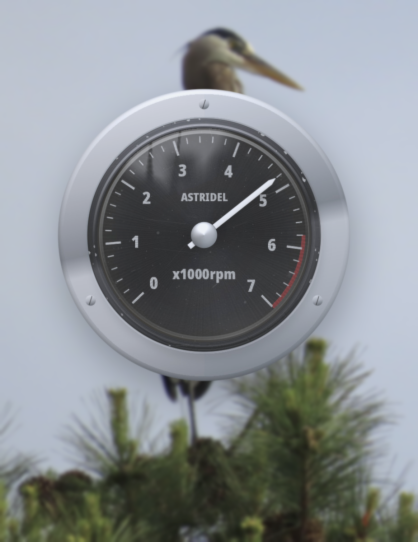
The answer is 4800 rpm
